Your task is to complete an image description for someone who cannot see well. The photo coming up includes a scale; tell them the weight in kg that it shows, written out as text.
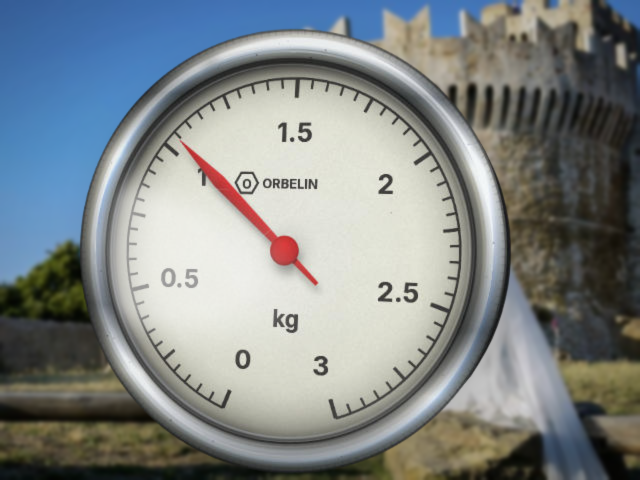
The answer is 1.05 kg
